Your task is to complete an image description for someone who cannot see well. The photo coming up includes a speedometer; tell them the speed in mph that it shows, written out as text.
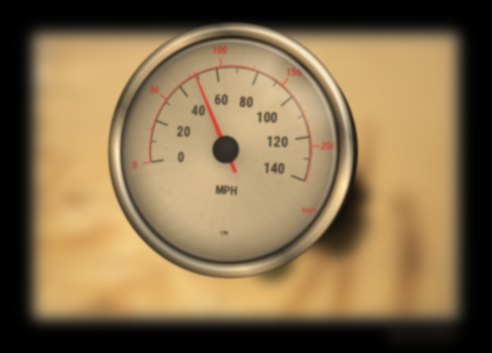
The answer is 50 mph
